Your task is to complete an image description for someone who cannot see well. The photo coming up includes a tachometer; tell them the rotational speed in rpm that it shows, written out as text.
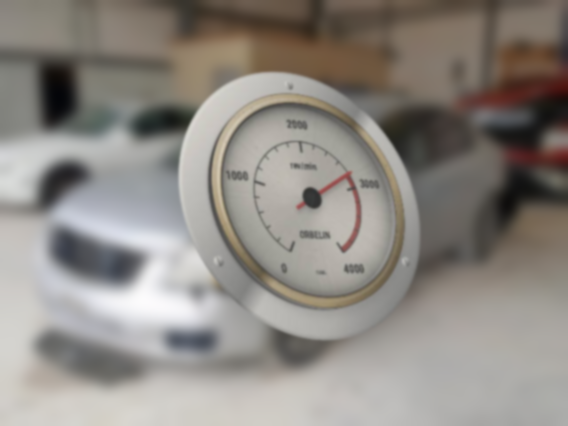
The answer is 2800 rpm
